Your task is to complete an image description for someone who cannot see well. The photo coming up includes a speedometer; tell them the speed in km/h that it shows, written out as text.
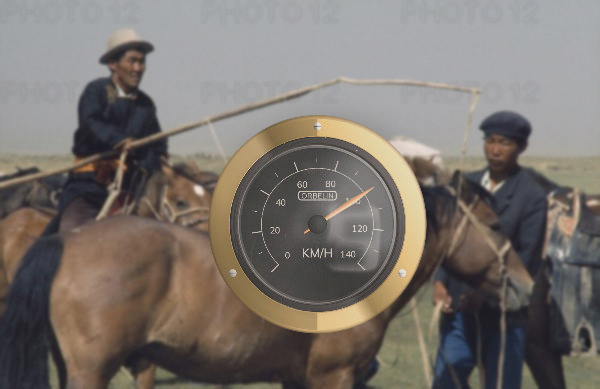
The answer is 100 km/h
